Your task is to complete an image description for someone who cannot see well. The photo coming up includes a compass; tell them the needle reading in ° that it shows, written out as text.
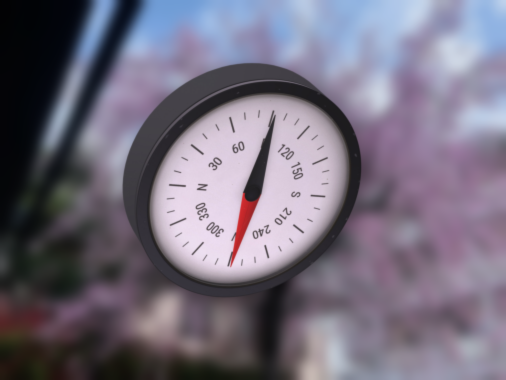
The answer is 270 °
